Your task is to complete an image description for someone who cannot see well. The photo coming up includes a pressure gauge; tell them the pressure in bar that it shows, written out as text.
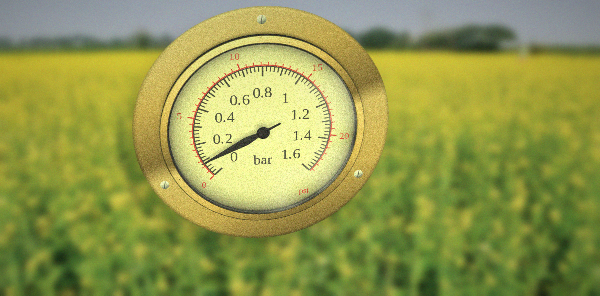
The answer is 0.1 bar
